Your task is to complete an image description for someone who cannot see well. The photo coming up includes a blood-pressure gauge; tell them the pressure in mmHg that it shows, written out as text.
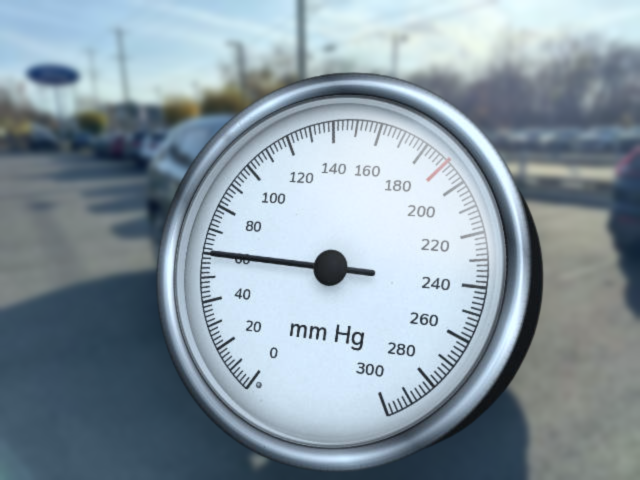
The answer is 60 mmHg
